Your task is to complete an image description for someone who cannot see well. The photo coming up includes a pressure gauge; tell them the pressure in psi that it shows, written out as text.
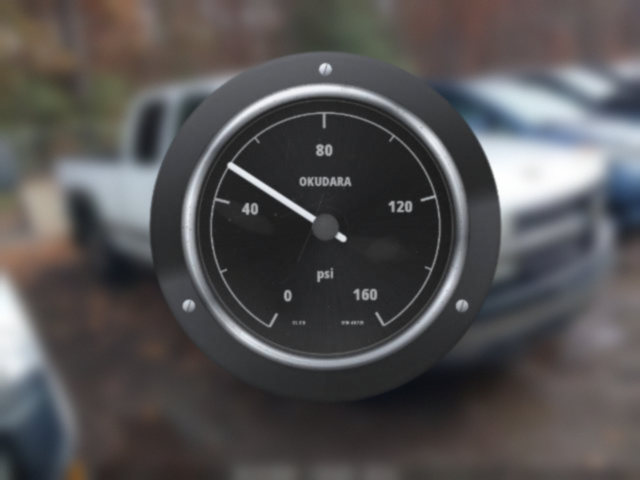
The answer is 50 psi
